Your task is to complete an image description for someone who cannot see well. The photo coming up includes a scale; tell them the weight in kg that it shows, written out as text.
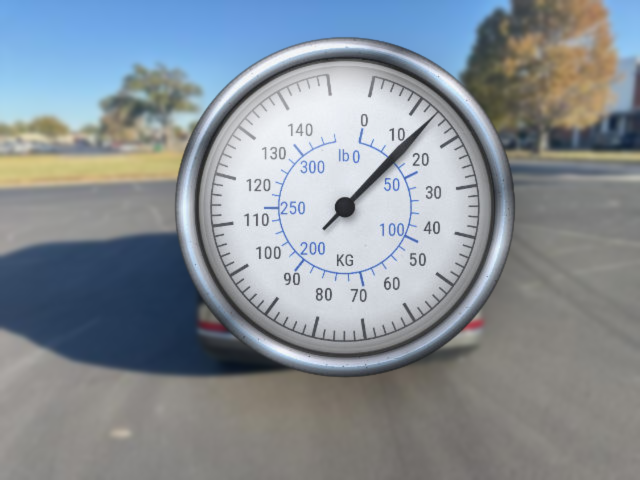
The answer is 14 kg
